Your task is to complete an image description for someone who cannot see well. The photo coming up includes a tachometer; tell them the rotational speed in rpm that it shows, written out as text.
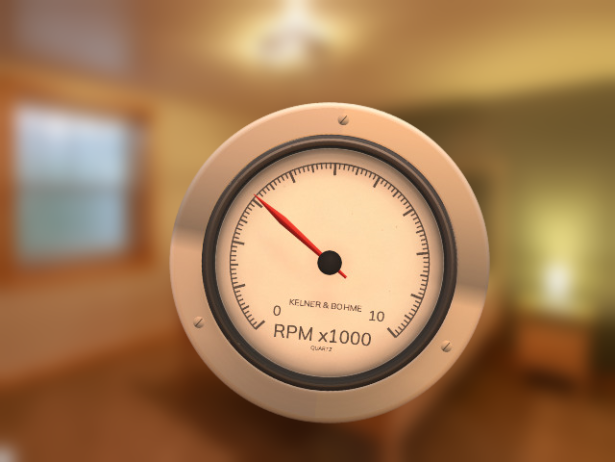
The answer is 3100 rpm
